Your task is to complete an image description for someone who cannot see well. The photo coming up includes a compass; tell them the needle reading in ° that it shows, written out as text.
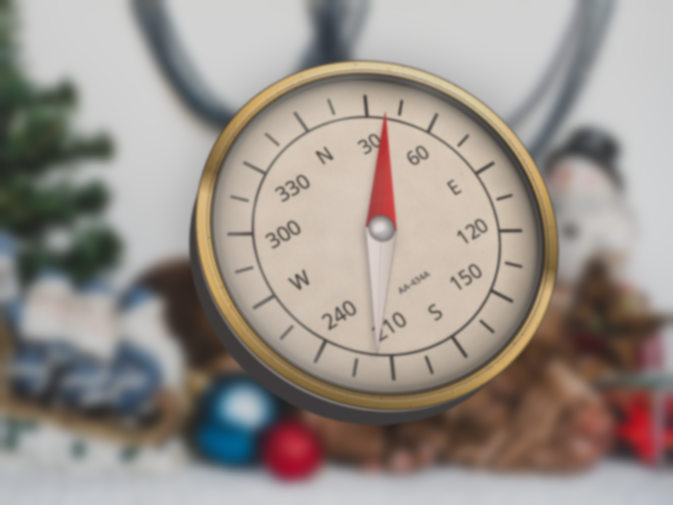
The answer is 37.5 °
